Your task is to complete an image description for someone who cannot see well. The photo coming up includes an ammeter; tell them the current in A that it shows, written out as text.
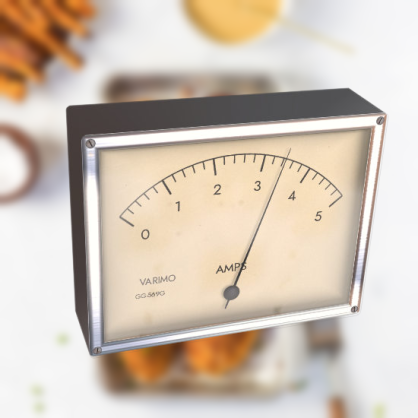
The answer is 3.4 A
